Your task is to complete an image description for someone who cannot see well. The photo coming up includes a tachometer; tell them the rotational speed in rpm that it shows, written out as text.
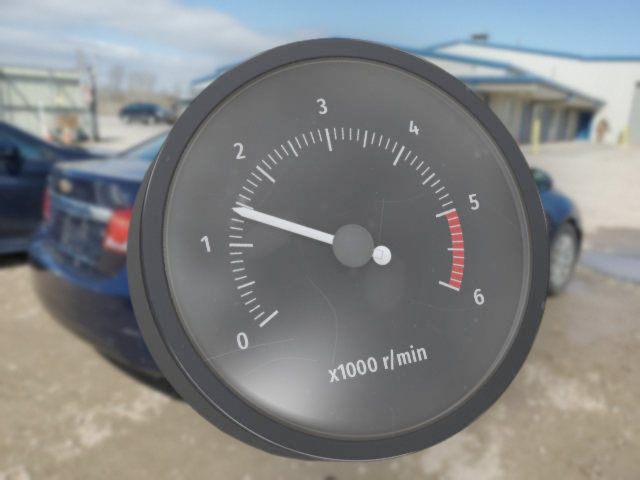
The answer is 1400 rpm
